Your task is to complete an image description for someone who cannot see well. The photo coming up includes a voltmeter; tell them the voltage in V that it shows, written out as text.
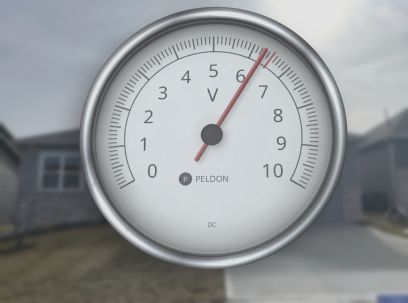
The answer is 6.3 V
